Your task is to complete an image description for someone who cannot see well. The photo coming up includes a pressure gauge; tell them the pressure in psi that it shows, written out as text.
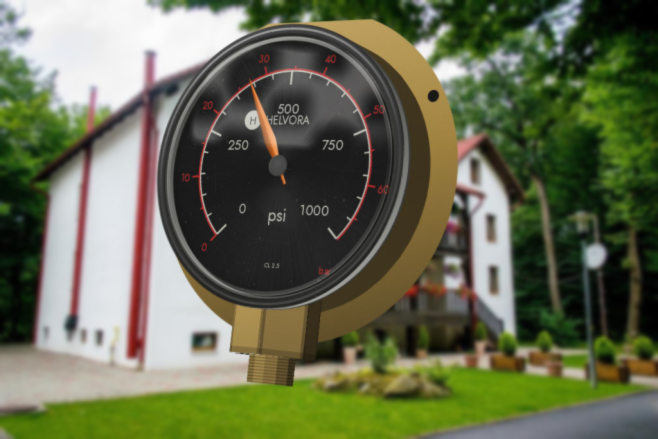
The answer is 400 psi
